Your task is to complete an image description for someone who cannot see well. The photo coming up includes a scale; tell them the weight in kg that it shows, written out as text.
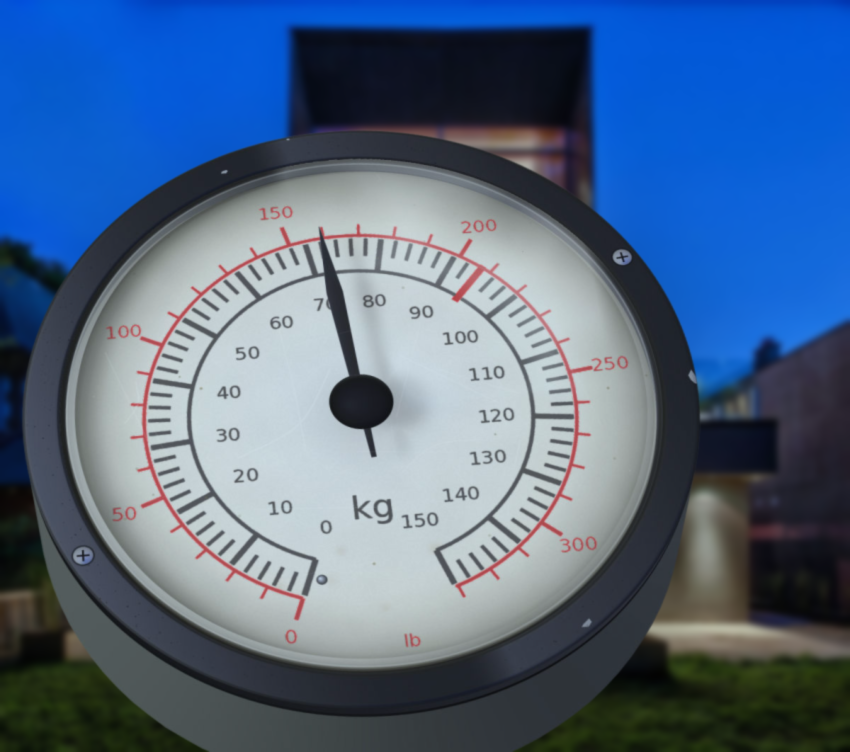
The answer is 72 kg
